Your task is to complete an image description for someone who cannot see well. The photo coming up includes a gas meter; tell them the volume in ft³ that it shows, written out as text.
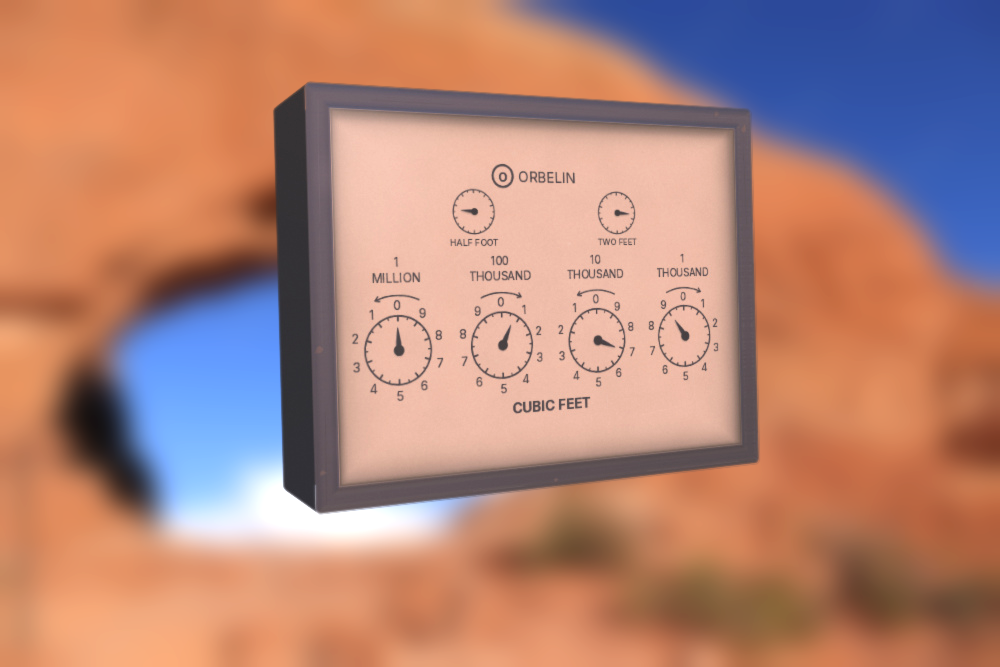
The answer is 6900 ft³
